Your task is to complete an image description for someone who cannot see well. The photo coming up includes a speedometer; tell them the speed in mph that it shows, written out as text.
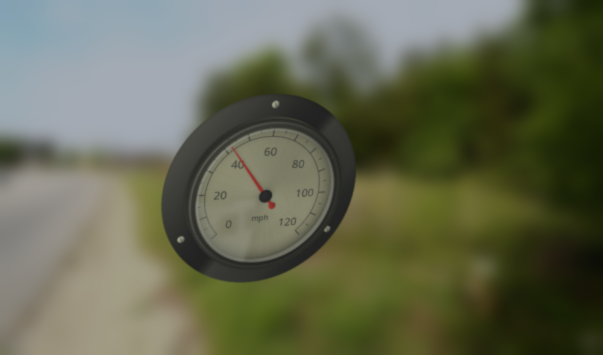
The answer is 42.5 mph
